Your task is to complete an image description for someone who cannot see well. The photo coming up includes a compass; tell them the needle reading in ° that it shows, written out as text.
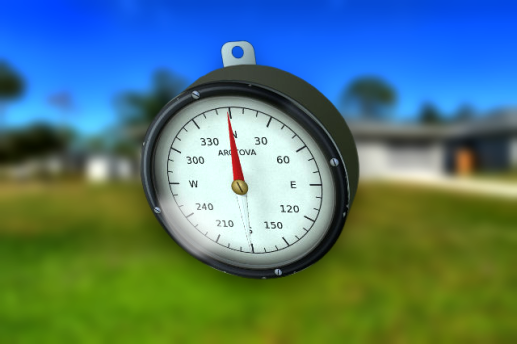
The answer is 0 °
